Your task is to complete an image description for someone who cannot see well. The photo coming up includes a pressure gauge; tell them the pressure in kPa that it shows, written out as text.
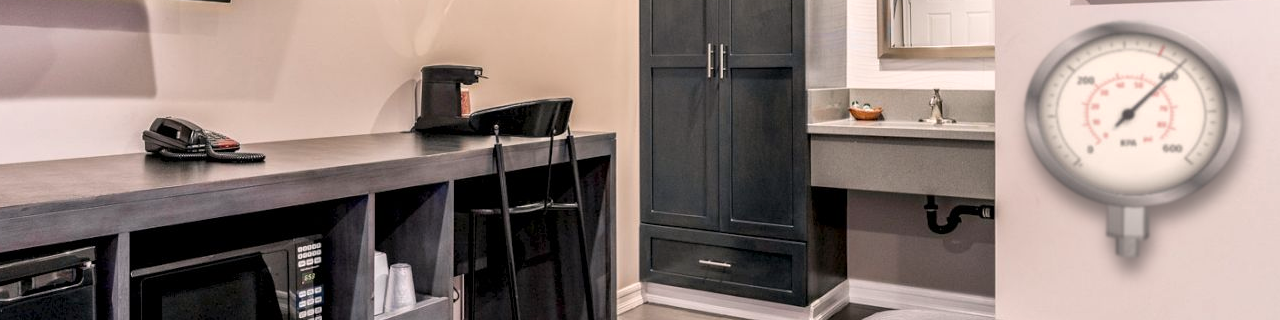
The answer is 400 kPa
